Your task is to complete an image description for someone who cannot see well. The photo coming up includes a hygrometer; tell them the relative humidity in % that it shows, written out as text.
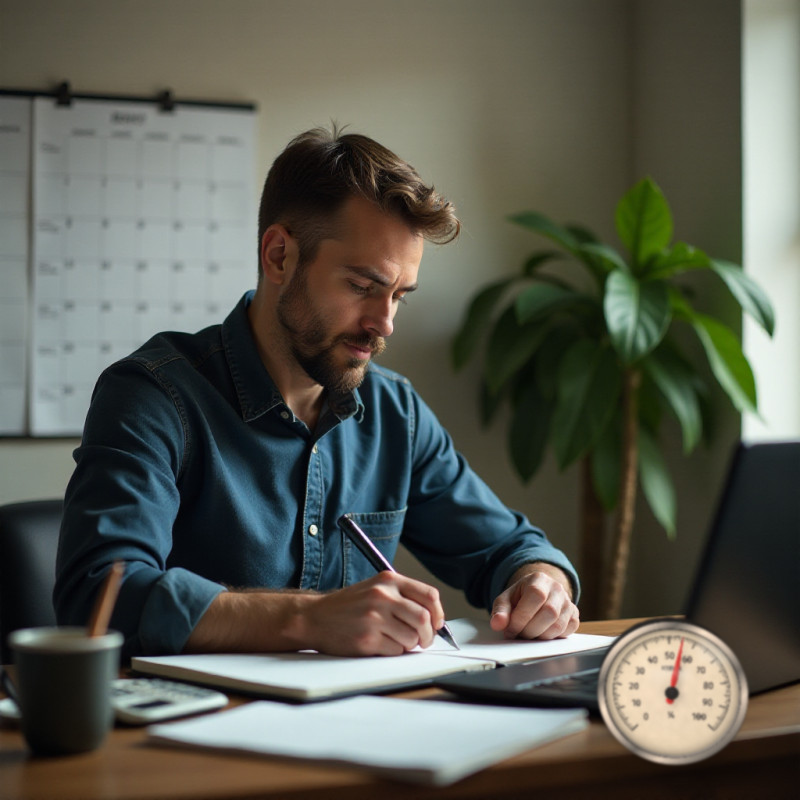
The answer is 55 %
